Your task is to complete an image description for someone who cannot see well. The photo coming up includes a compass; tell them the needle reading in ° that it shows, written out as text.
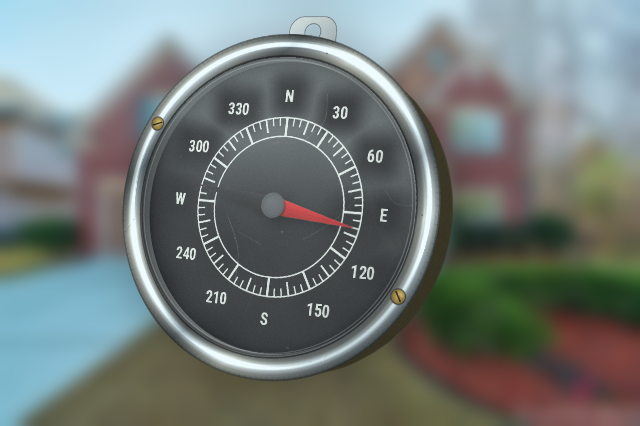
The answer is 100 °
